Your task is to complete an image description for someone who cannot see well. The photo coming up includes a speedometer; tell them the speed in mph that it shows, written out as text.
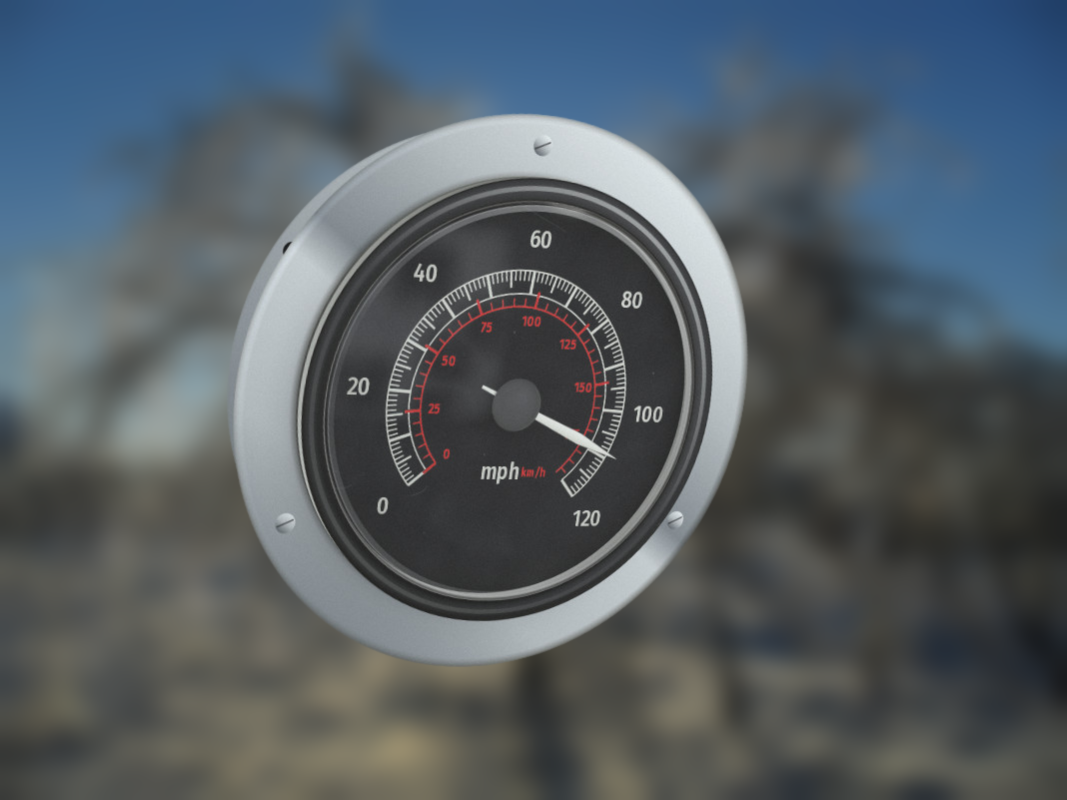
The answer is 109 mph
